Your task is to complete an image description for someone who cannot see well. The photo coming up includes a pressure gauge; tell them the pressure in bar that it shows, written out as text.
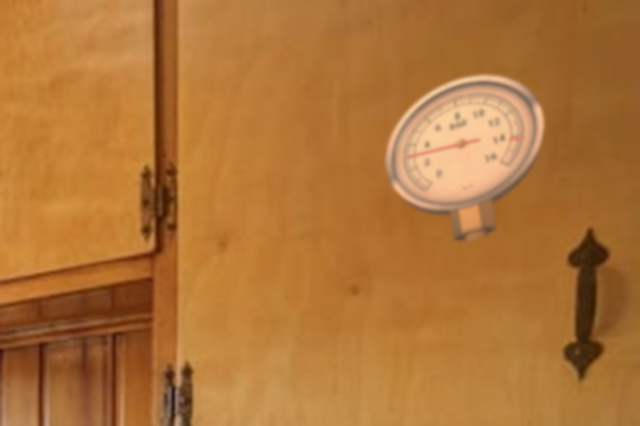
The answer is 3 bar
